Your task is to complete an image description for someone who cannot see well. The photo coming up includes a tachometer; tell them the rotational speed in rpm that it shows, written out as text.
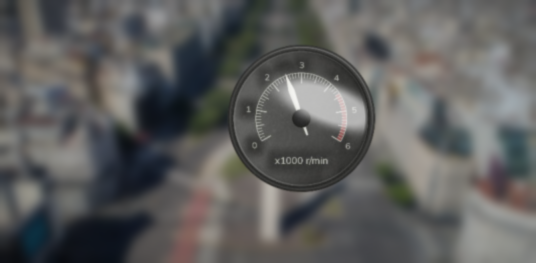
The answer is 2500 rpm
